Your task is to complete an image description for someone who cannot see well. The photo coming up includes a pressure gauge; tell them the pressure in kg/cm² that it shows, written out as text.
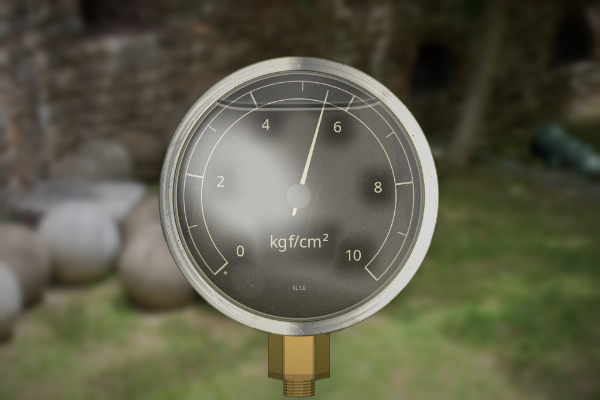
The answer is 5.5 kg/cm²
